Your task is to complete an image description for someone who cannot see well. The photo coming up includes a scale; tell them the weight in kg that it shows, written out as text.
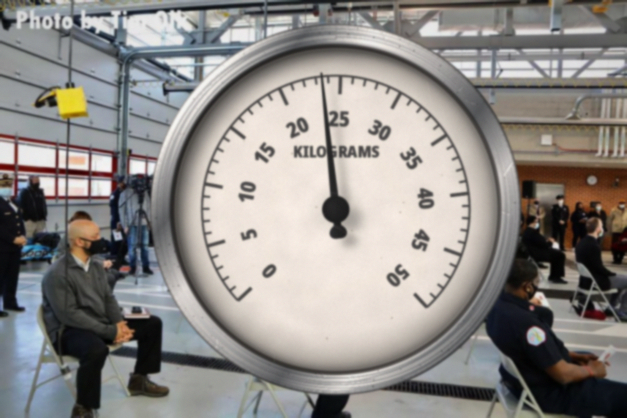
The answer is 23.5 kg
